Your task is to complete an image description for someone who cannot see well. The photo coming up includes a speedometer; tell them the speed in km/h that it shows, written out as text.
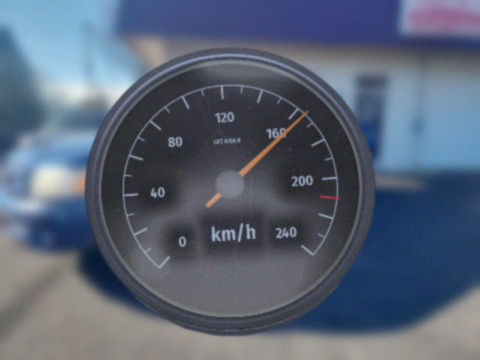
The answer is 165 km/h
